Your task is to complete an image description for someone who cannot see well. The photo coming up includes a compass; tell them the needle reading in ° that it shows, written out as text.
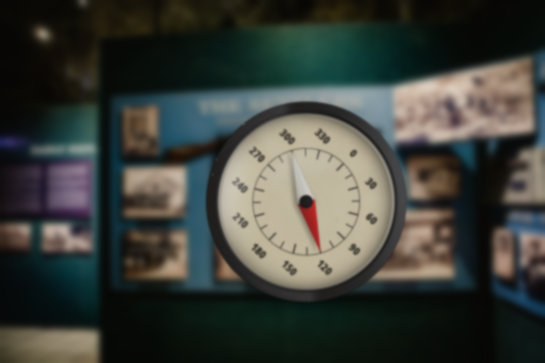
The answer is 120 °
